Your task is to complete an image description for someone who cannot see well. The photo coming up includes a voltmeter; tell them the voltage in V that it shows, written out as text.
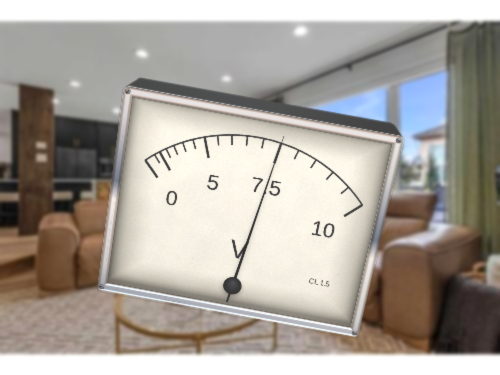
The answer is 7.5 V
